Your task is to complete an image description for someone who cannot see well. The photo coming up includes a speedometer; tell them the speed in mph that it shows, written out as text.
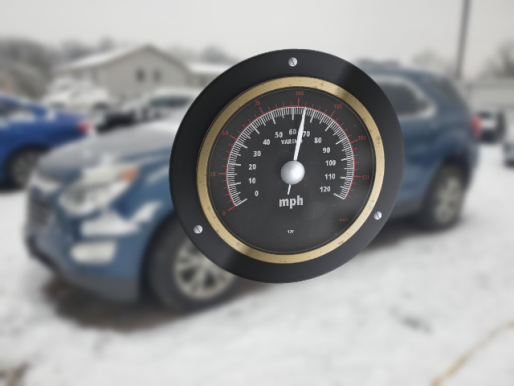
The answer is 65 mph
